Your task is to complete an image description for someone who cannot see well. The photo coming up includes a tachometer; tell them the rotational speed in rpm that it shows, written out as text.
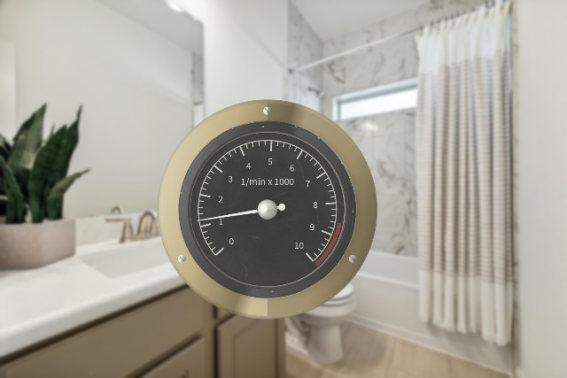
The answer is 1200 rpm
